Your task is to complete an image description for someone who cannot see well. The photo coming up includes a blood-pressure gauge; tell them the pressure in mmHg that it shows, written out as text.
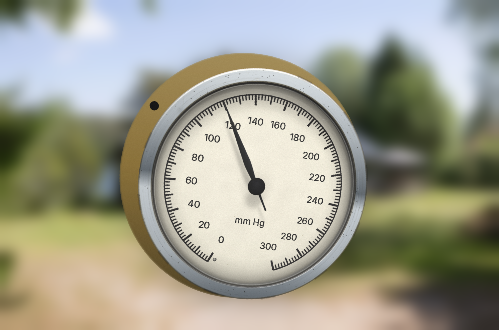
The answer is 120 mmHg
